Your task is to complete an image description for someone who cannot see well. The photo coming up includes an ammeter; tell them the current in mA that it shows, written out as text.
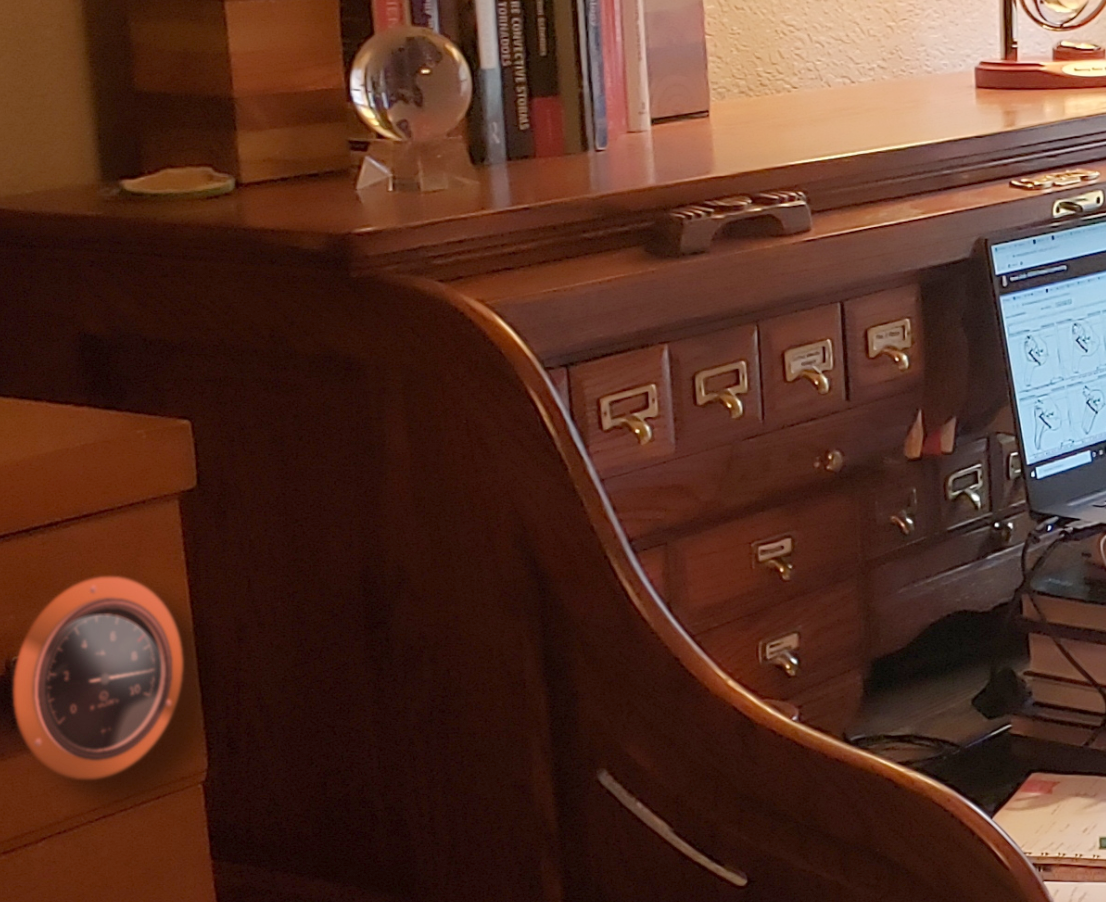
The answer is 9 mA
